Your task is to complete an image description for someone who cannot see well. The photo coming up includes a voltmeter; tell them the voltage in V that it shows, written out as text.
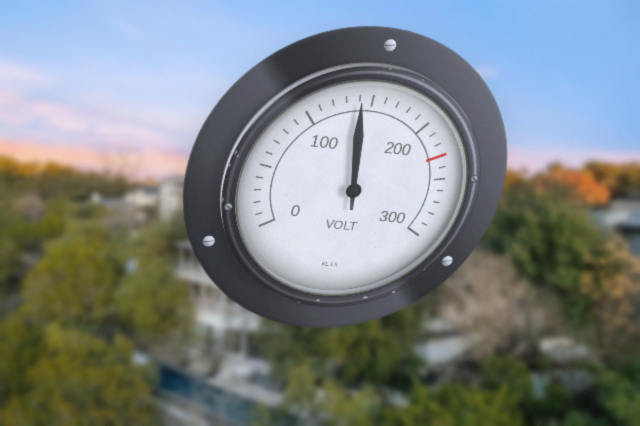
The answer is 140 V
